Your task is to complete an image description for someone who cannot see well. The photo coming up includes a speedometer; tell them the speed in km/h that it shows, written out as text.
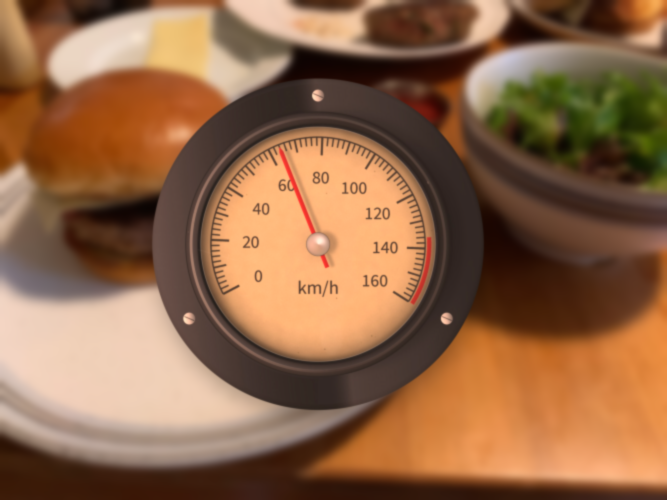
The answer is 64 km/h
